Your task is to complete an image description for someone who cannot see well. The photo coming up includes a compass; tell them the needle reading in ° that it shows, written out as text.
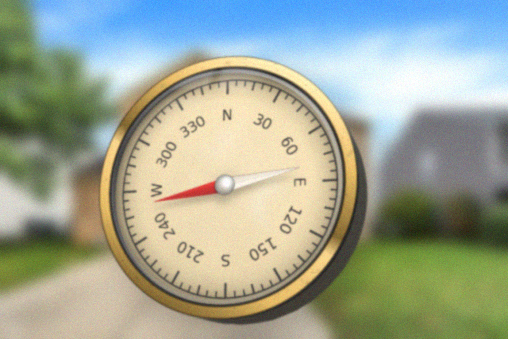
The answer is 260 °
